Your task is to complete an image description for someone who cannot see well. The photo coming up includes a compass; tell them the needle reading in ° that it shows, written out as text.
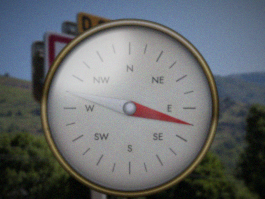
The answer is 105 °
